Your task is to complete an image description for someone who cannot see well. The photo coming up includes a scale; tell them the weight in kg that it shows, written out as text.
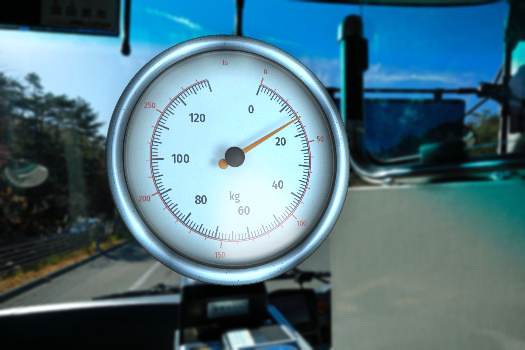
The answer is 15 kg
